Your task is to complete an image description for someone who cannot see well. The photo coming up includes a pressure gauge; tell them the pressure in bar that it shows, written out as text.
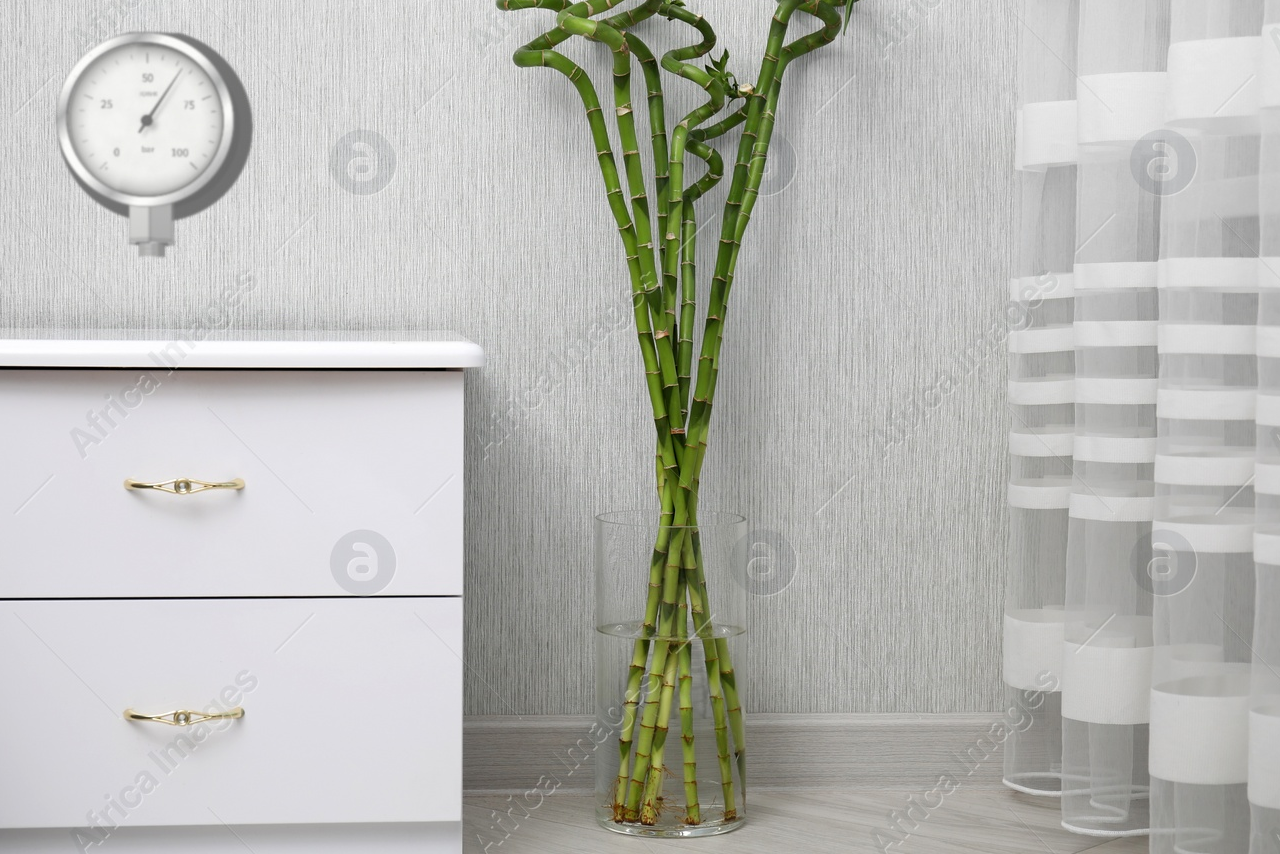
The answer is 62.5 bar
